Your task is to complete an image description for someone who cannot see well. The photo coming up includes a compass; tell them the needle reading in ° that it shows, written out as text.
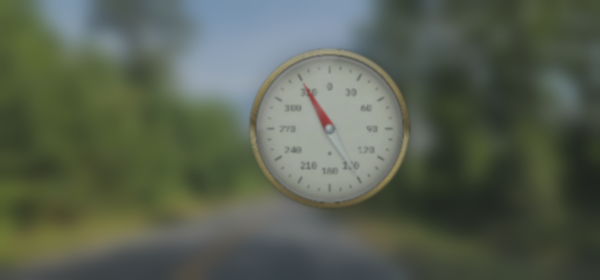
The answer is 330 °
